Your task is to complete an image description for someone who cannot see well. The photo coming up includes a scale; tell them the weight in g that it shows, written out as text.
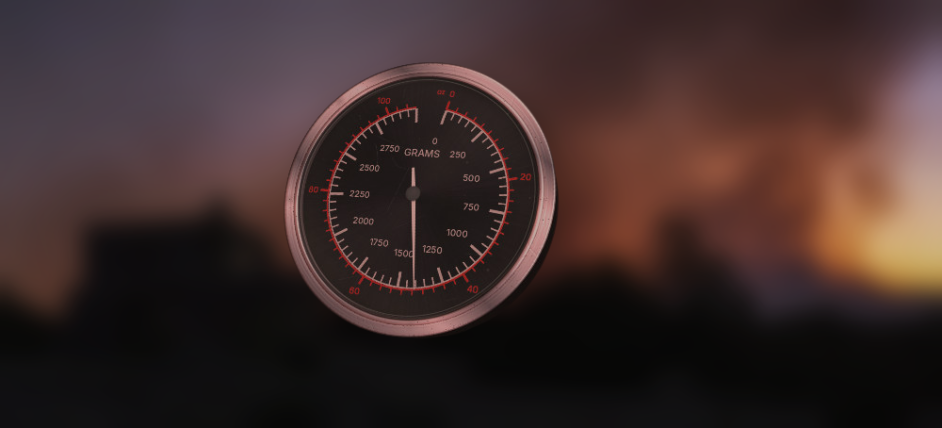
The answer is 1400 g
